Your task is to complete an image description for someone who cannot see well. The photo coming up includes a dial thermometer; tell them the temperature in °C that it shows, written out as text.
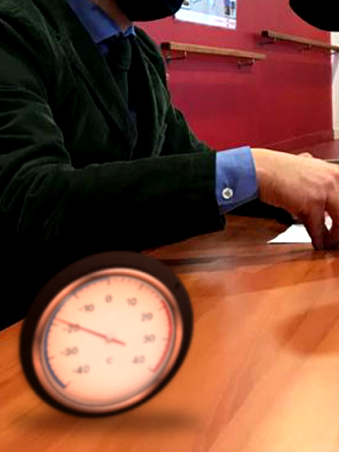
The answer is -18 °C
